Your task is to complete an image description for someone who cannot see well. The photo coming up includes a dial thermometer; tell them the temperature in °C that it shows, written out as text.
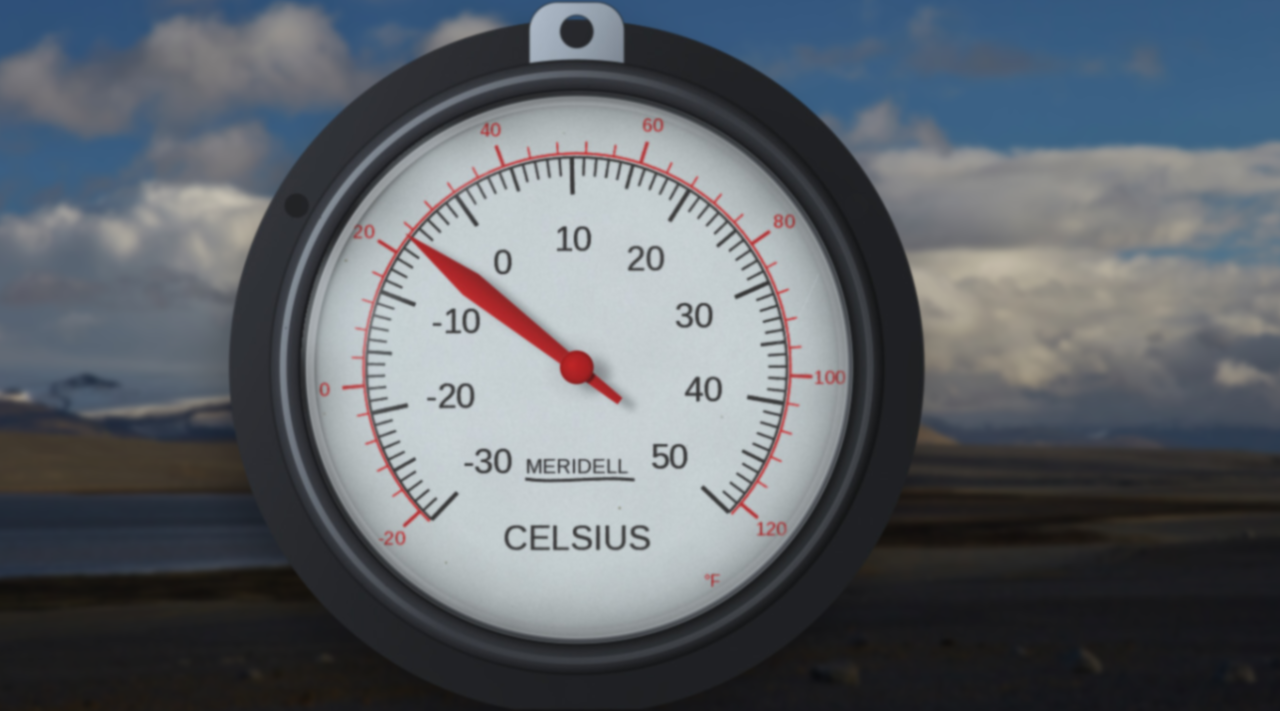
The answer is -5 °C
